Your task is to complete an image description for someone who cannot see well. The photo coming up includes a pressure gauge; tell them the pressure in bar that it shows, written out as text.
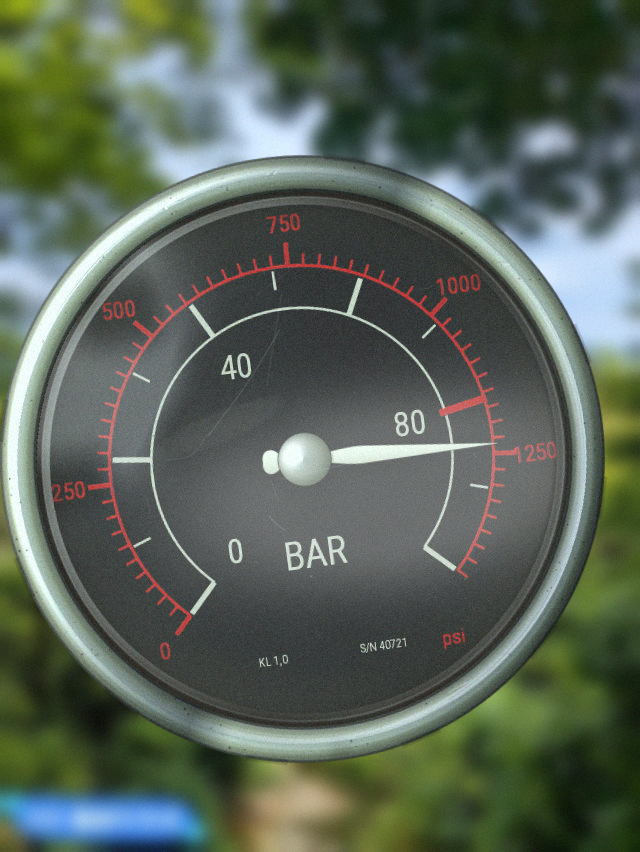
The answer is 85 bar
